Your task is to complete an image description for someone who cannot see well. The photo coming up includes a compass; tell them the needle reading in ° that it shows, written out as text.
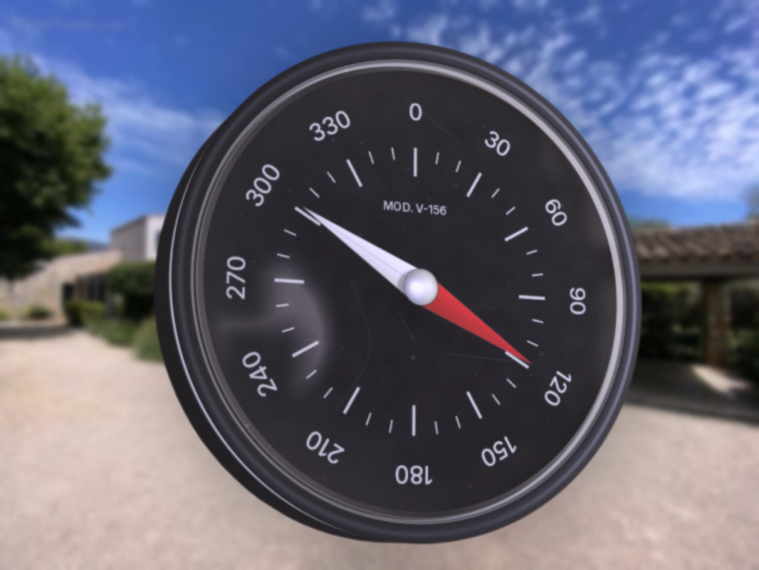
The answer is 120 °
